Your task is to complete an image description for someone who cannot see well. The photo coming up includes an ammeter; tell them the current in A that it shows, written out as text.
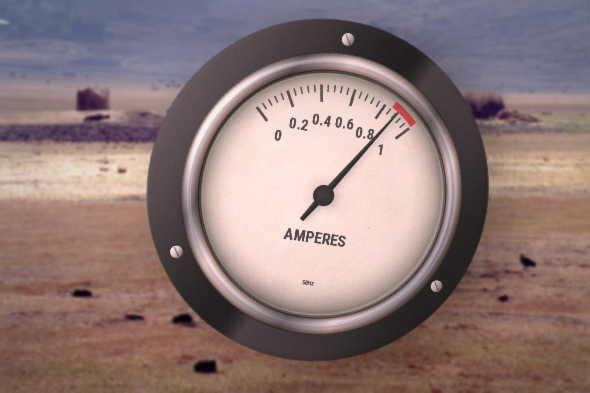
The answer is 0.88 A
